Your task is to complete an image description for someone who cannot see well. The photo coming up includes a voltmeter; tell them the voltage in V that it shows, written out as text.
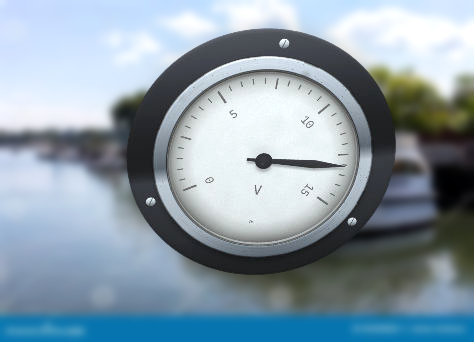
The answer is 13 V
